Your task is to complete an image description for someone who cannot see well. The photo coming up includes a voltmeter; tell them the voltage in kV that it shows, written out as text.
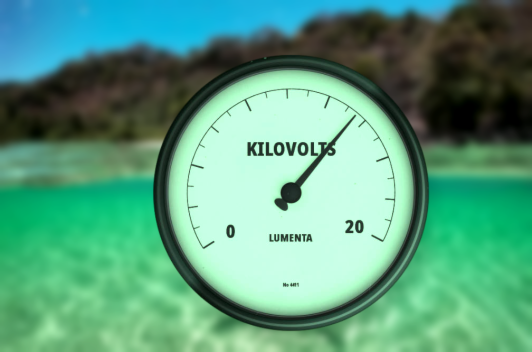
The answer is 13.5 kV
